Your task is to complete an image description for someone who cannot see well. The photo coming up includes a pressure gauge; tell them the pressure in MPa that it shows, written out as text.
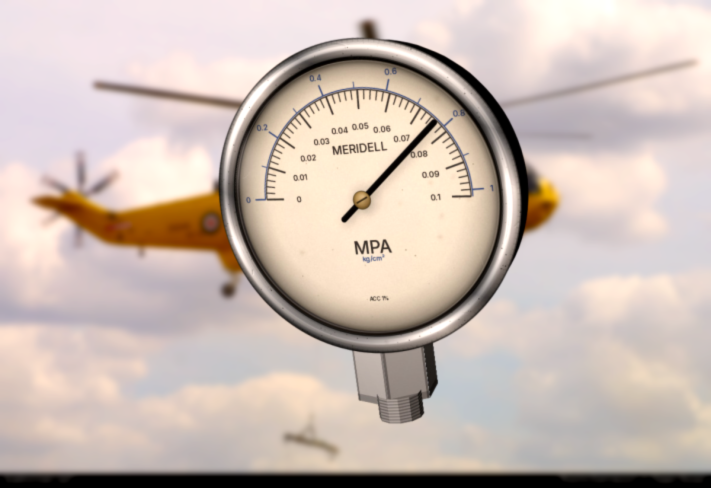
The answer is 0.076 MPa
